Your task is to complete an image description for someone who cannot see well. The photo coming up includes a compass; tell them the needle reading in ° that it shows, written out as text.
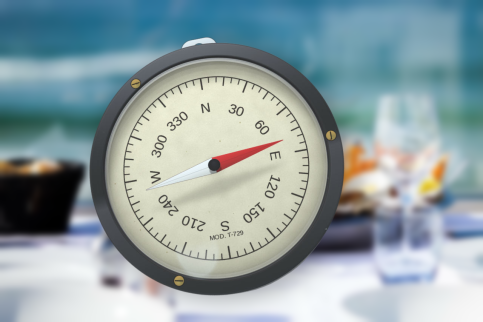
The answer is 80 °
